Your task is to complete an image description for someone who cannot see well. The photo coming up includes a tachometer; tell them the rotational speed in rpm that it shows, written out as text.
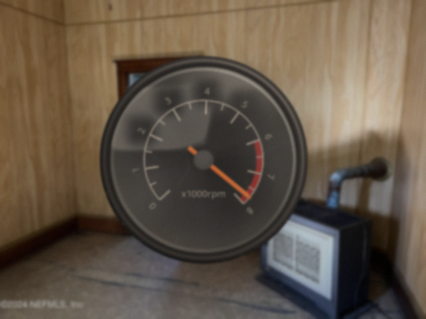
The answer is 7750 rpm
